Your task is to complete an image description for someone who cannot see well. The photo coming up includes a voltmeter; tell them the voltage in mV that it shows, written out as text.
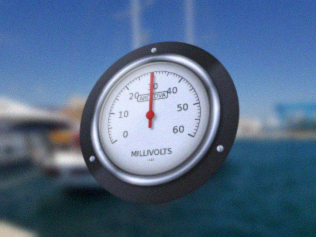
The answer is 30 mV
